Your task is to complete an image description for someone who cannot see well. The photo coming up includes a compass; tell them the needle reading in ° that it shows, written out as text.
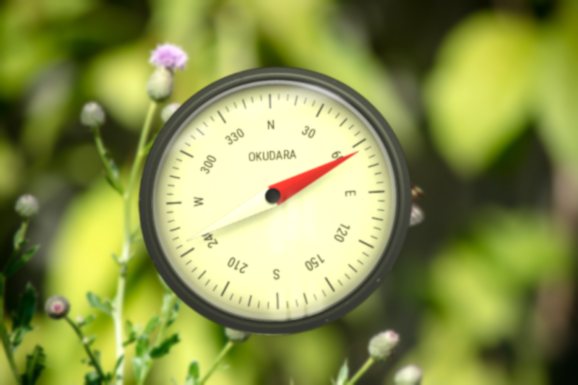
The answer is 65 °
